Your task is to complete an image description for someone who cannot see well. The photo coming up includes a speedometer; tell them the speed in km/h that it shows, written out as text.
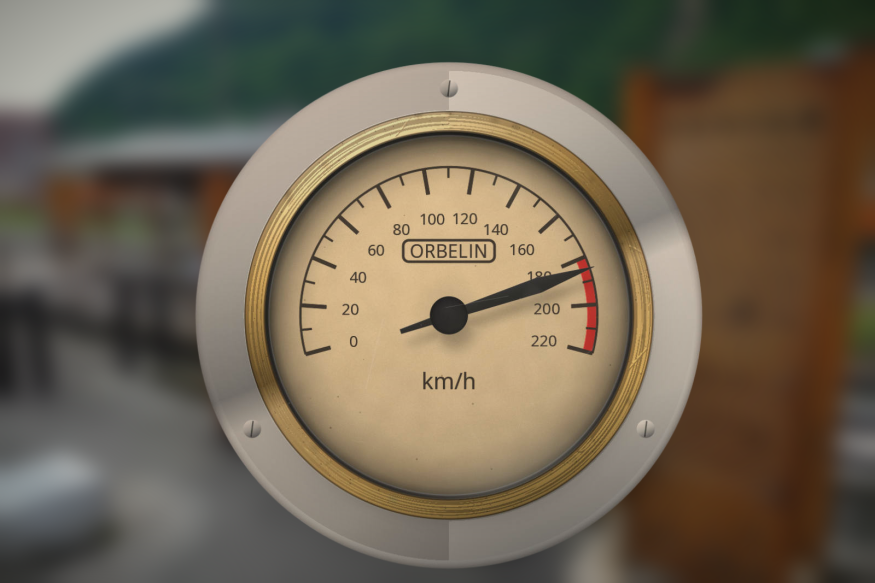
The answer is 185 km/h
